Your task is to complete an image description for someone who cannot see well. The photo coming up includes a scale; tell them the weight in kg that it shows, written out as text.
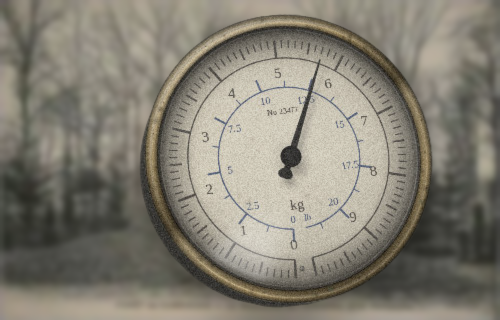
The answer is 5.7 kg
